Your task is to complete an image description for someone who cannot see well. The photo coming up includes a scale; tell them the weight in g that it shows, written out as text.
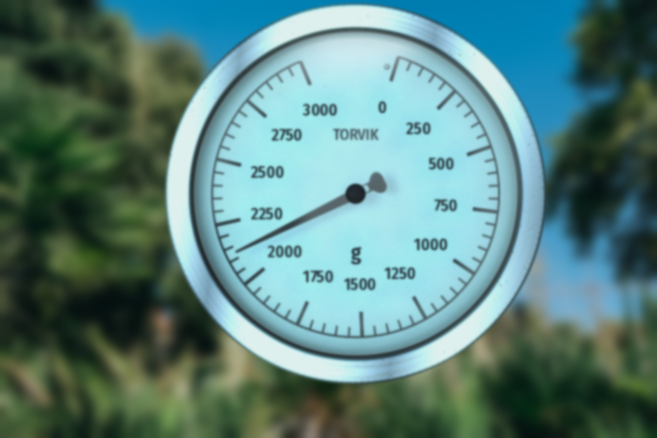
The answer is 2125 g
